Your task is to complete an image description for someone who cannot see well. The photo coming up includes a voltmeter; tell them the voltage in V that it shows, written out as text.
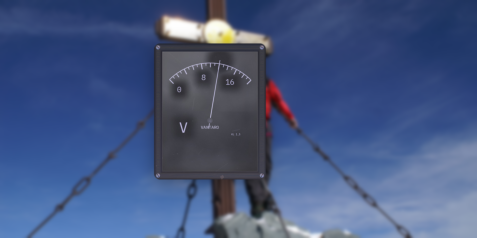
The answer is 12 V
